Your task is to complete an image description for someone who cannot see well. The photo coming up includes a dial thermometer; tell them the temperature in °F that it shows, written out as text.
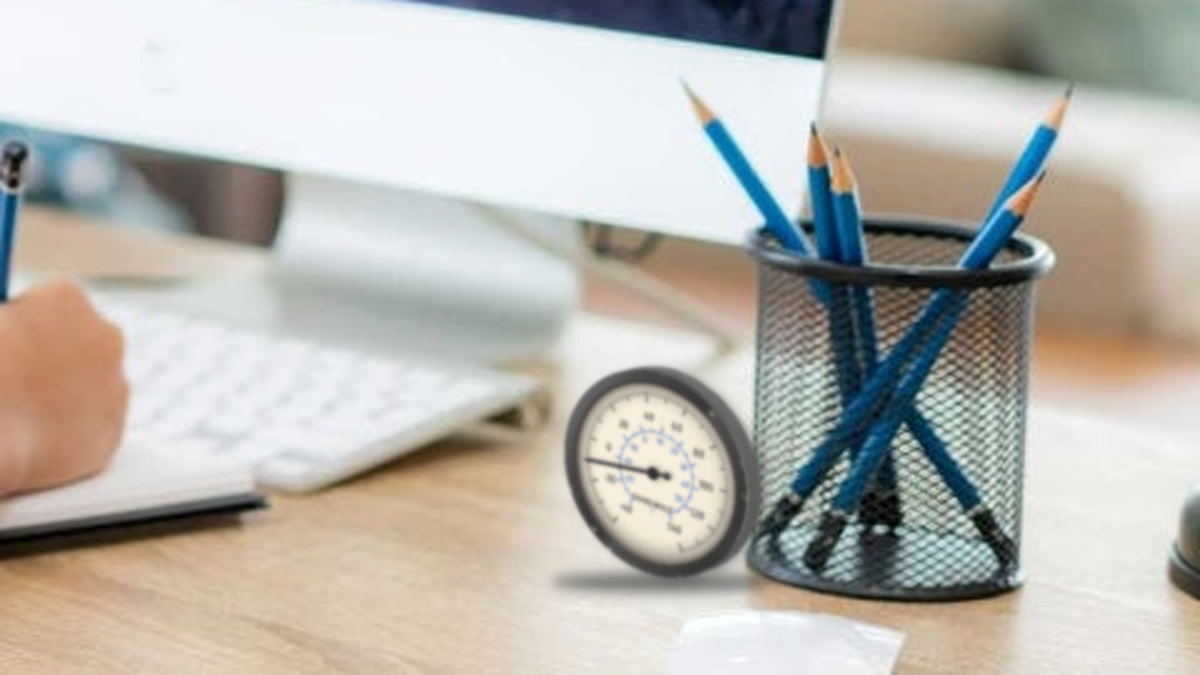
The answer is -10 °F
